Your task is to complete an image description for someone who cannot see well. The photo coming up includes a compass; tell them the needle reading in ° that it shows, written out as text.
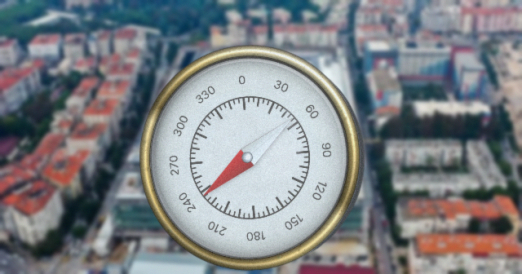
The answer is 235 °
